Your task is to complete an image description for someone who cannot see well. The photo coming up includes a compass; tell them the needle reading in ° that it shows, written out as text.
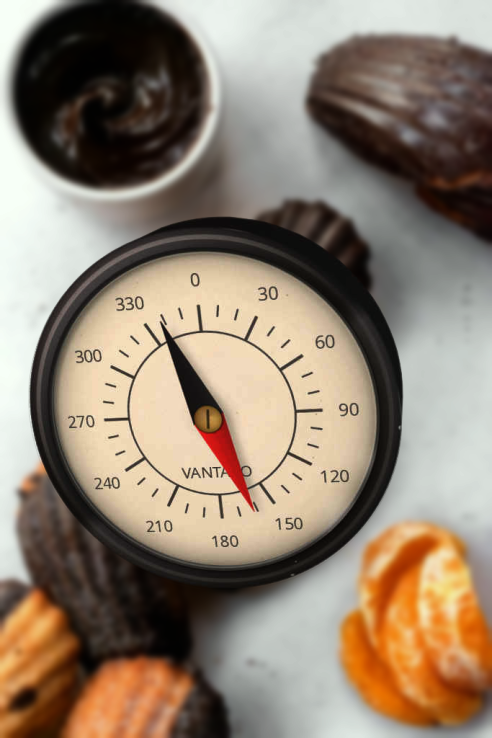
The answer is 160 °
